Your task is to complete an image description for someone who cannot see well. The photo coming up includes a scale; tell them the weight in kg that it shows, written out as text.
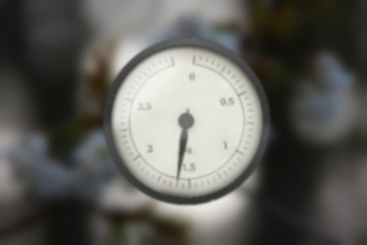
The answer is 1.6 kg
